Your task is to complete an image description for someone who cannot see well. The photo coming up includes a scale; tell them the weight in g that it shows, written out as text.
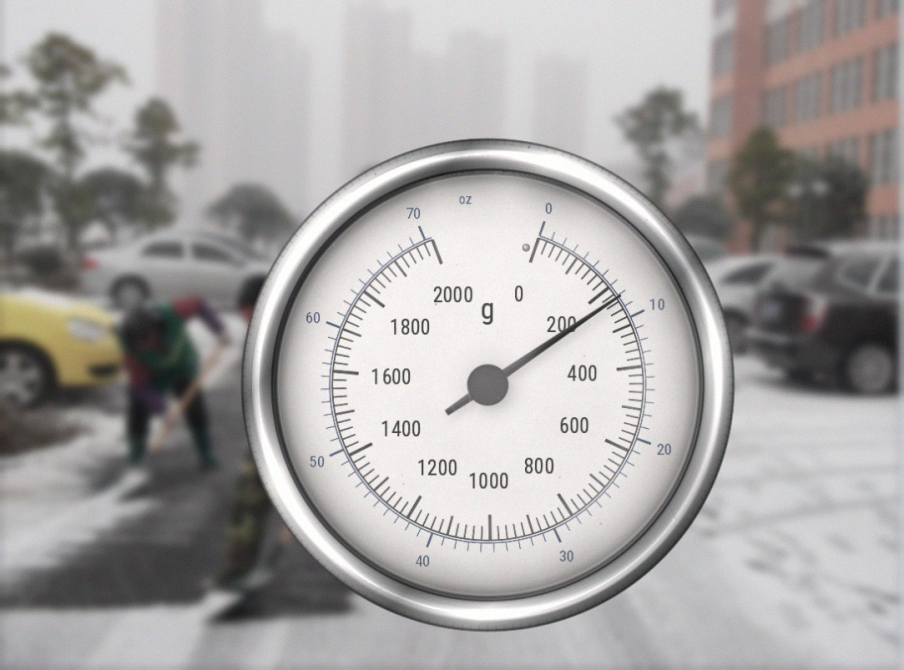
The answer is 230 g
